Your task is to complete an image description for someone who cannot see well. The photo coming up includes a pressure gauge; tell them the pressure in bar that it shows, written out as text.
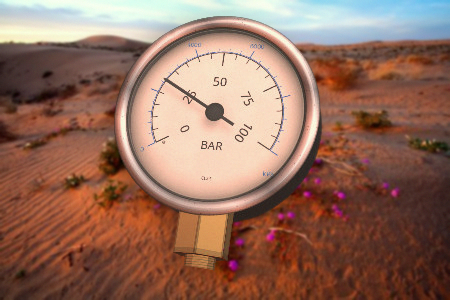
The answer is 25 bar
